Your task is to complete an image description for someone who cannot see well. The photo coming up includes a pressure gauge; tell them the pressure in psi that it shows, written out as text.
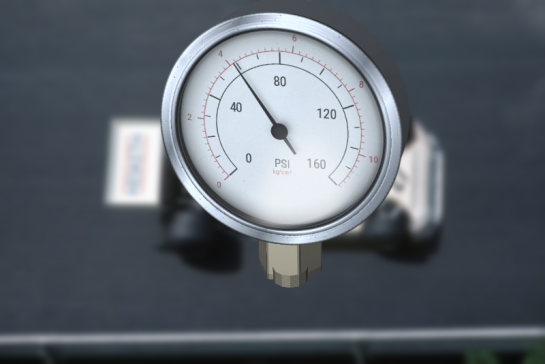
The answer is 60 psi
